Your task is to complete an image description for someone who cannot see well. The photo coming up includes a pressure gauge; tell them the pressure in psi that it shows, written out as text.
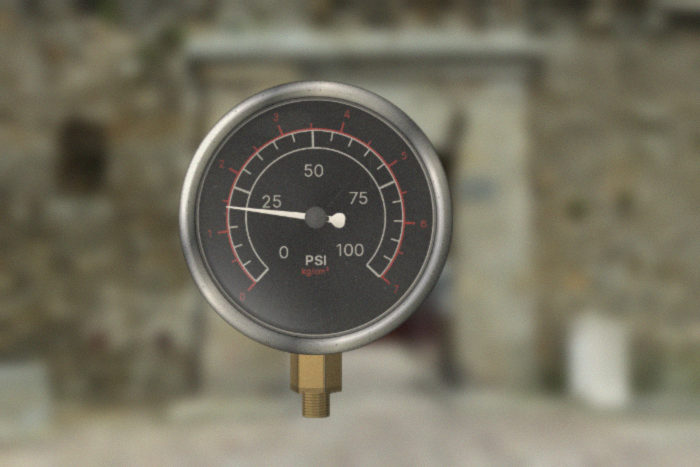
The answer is 20 psi
